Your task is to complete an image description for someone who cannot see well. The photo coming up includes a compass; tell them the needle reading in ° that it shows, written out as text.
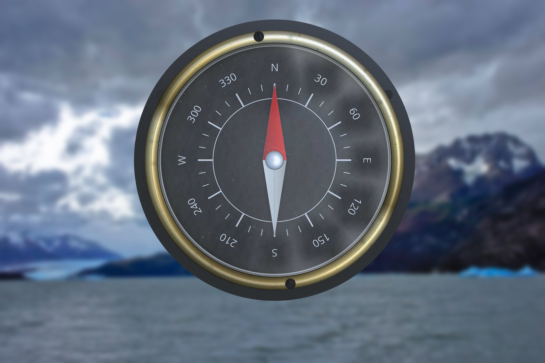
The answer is 0 °
